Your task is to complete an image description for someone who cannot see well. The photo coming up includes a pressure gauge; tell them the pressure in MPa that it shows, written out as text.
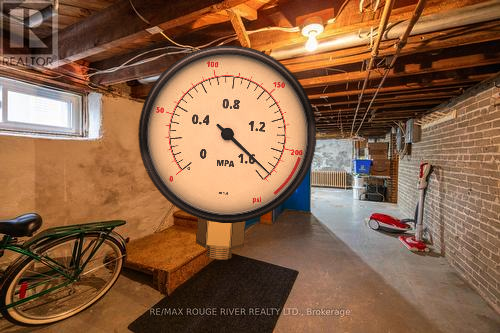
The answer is 1.55 MPa
